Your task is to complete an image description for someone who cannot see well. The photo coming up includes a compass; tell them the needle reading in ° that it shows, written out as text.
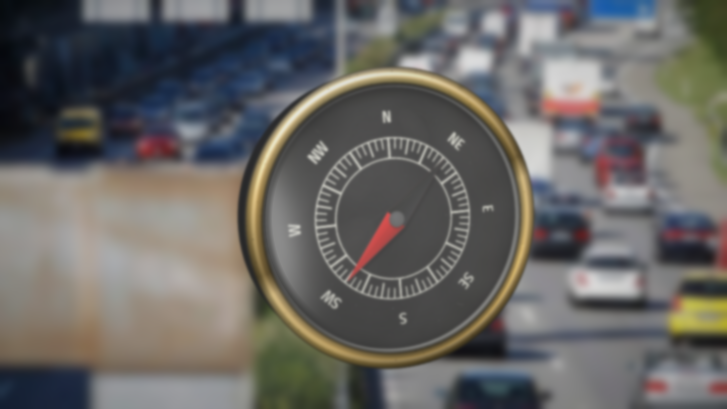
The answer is 225 °
